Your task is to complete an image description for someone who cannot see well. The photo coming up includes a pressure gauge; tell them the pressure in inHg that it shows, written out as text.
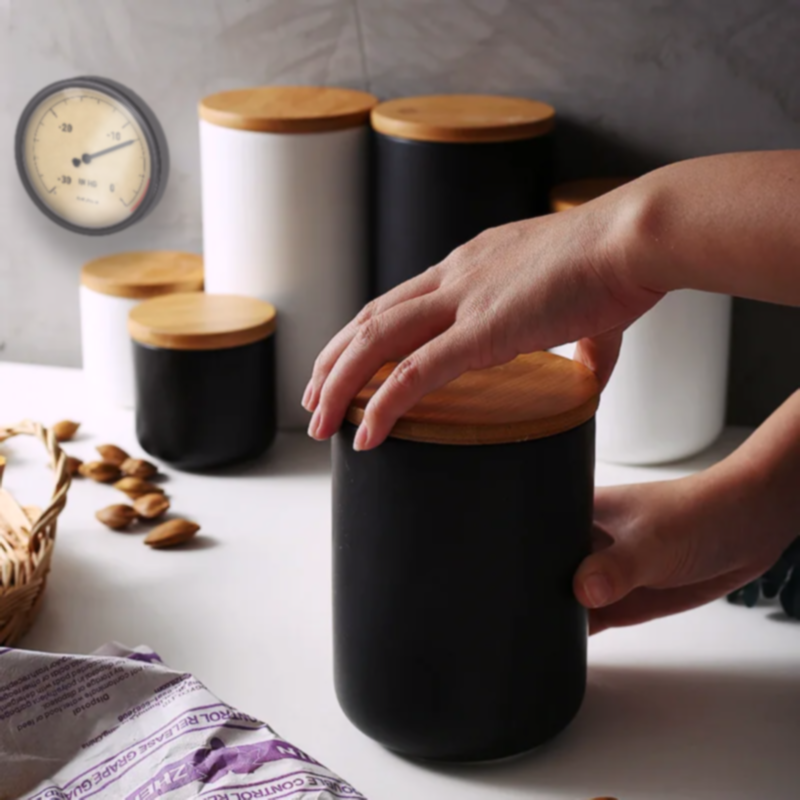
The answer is -8 inHg
